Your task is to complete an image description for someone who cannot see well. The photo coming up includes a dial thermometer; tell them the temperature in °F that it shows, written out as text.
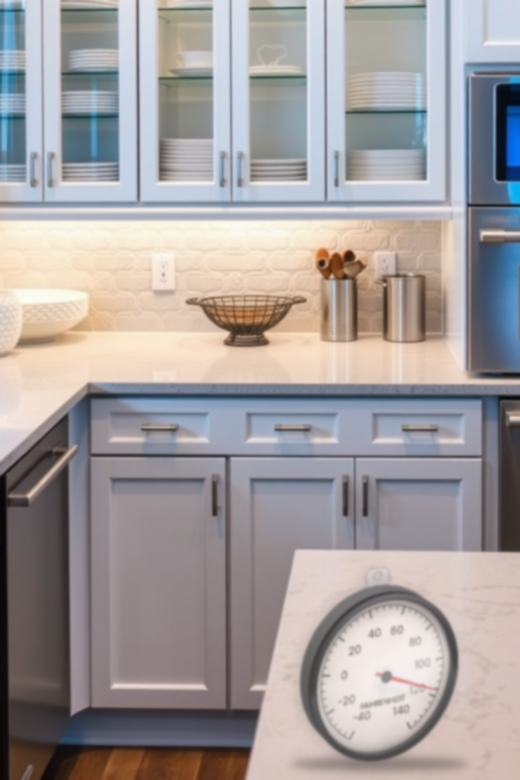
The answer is 116 °F
